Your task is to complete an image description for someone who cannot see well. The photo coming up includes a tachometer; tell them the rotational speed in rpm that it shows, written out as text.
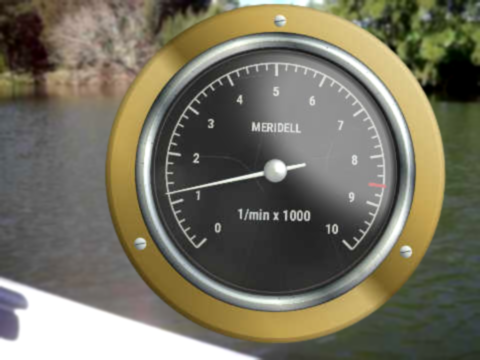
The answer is 1200 rpm
